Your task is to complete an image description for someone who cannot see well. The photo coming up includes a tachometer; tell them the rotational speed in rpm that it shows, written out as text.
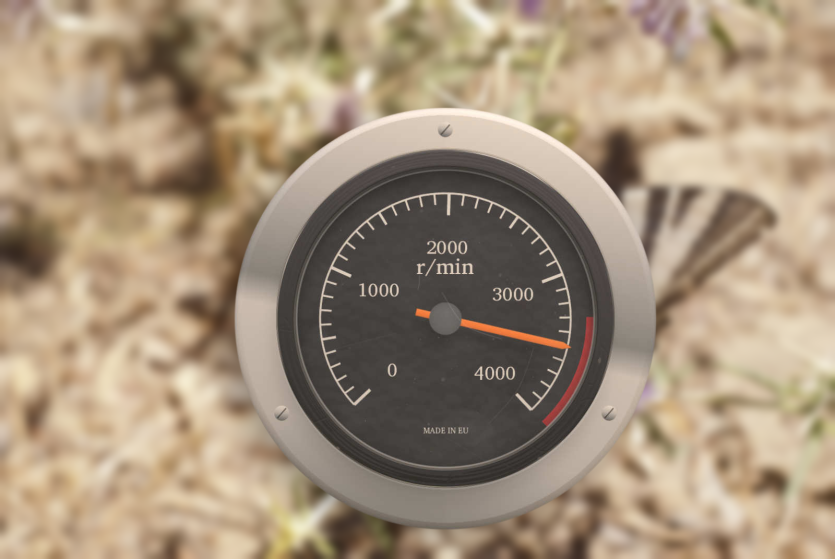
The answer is 3500 rpm
